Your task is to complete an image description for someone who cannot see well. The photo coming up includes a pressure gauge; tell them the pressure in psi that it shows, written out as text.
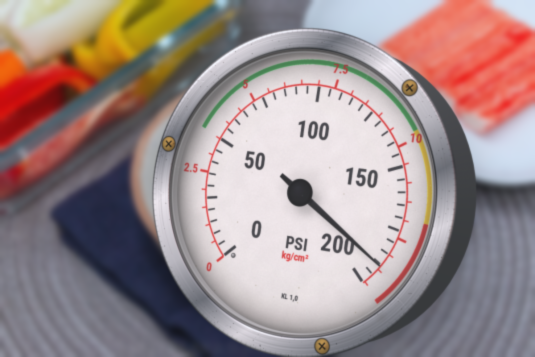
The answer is 190 psi
